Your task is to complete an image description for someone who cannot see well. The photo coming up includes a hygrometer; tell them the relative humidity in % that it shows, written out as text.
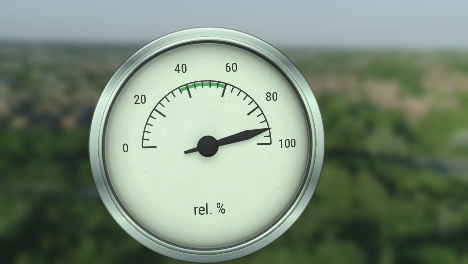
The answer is 92 %
